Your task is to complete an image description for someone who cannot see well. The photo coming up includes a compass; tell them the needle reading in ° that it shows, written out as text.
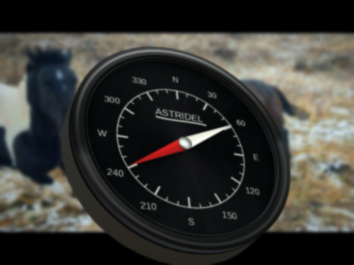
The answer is 240 °
